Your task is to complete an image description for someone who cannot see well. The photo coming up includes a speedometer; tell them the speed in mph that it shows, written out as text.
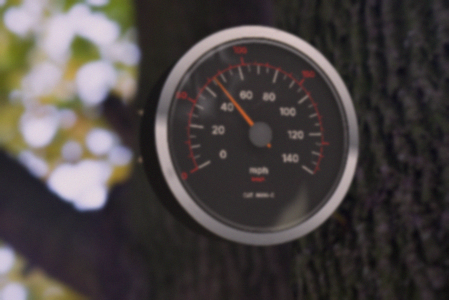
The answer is 45 mph
